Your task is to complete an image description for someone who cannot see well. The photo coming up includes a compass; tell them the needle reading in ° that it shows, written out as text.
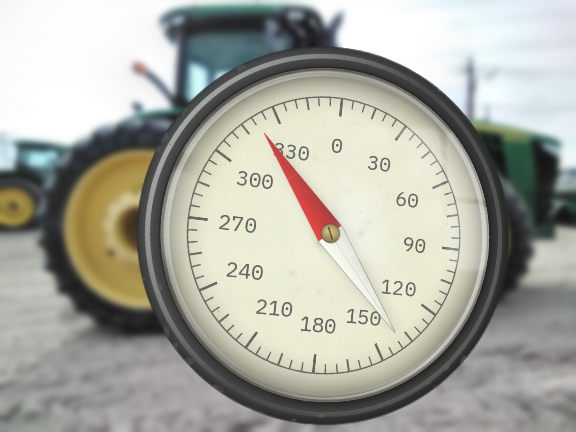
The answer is 320 °
